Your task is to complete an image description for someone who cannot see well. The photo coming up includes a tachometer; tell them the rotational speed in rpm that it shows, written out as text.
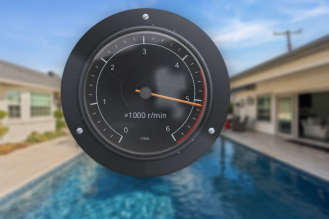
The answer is 5100 rpm
